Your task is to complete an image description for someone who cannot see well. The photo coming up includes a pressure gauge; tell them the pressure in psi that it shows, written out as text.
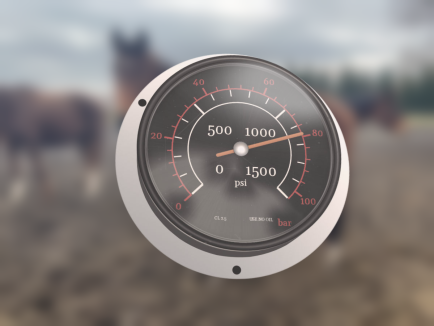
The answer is 1150 psi
